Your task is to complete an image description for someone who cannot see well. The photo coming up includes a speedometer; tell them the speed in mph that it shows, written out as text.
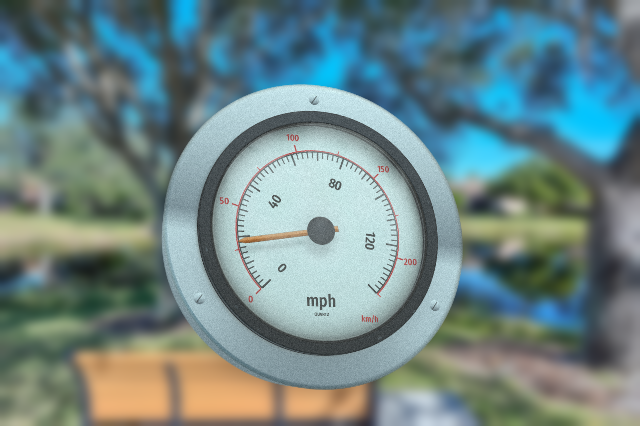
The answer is 18 mph
